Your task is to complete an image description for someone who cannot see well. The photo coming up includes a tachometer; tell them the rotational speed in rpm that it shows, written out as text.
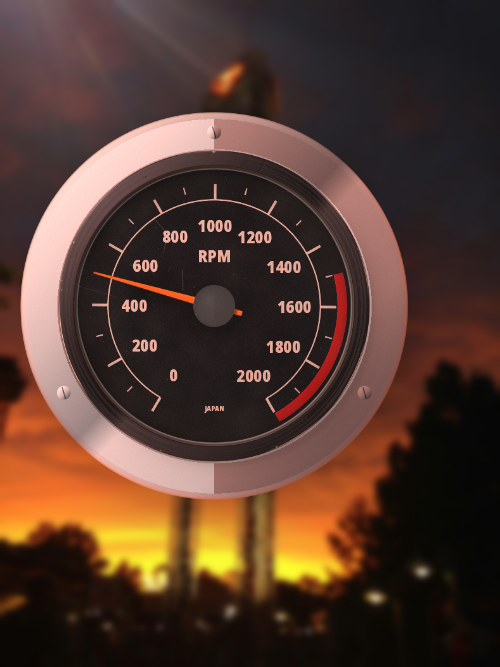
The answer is 500 rpm
